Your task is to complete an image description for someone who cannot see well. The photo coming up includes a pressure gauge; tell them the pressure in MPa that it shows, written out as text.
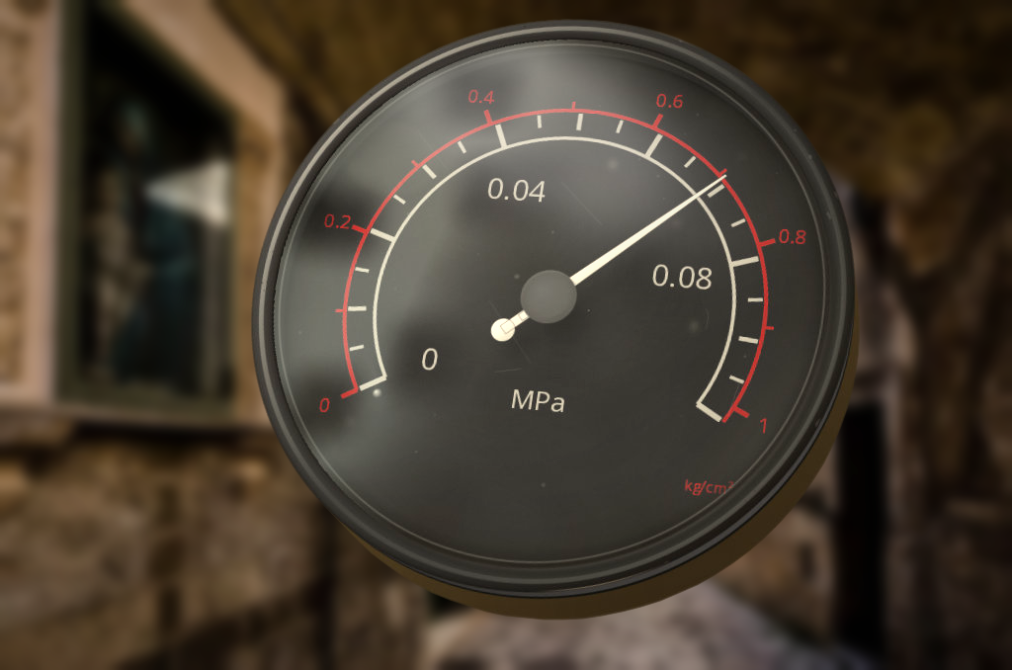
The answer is 0.07 MPa
